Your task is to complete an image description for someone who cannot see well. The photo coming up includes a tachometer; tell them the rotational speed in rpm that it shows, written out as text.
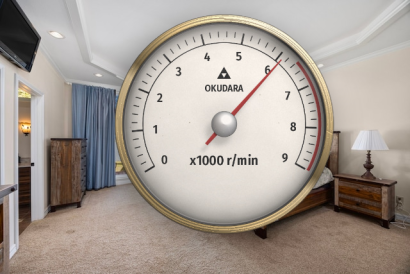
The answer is 6100 rpm
